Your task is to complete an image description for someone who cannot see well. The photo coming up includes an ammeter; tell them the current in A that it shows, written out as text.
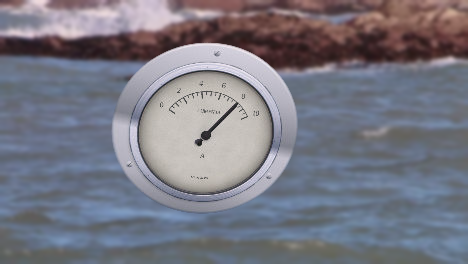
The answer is 8 A
